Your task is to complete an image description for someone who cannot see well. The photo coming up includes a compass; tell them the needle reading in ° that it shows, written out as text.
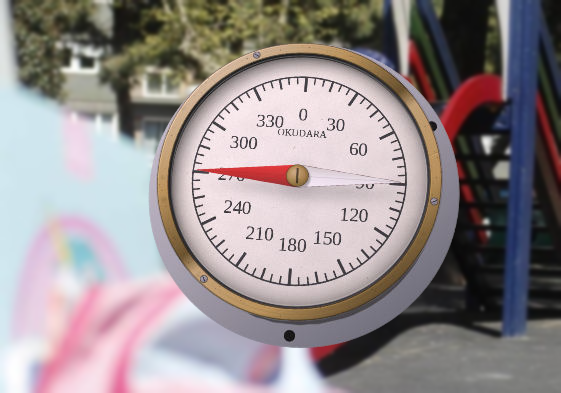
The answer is 270 °
